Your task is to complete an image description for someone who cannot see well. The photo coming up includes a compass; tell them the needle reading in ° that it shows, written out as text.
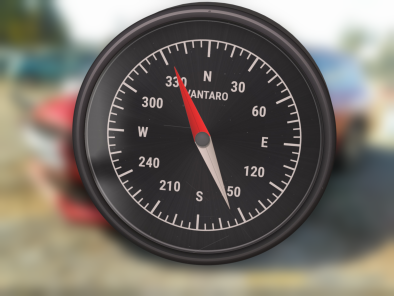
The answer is 335 °
